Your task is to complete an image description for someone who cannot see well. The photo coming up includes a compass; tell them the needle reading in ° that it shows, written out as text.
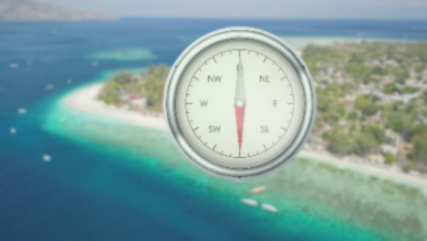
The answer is 180 °
